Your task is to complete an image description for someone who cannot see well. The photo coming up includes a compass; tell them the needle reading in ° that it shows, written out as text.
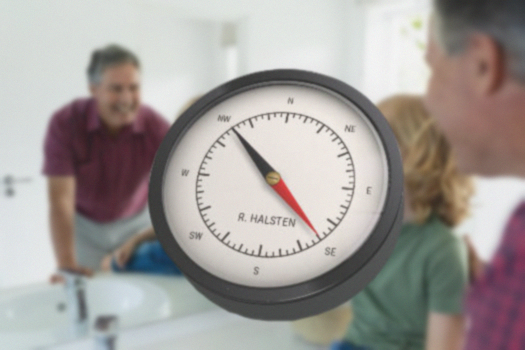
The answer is 135 °
